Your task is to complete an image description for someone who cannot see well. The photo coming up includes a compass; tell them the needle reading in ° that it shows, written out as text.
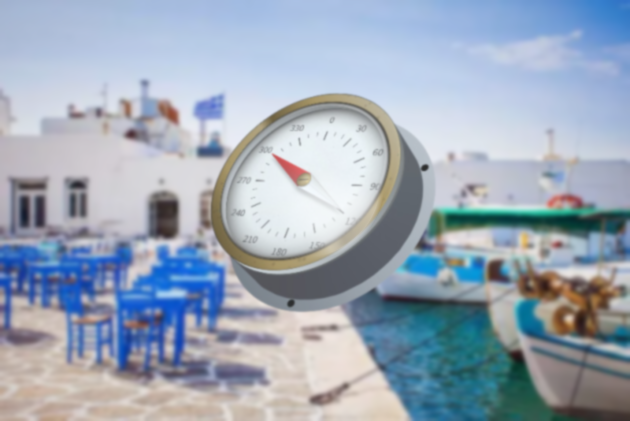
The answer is 300 °
